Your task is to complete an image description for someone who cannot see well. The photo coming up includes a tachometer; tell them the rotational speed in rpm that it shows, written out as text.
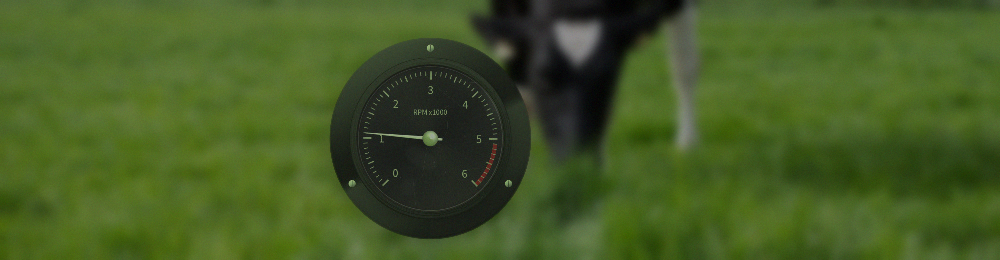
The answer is 1100 rpm
